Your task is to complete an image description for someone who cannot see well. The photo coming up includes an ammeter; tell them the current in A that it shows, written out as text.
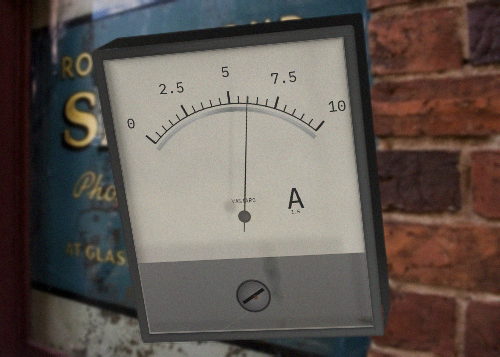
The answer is 6 A
